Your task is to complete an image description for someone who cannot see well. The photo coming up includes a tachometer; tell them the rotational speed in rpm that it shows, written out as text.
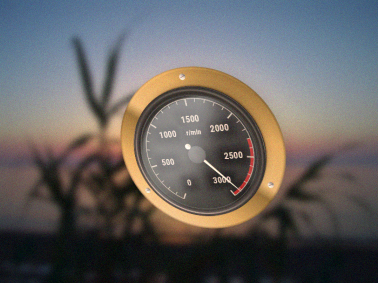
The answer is 2900 rpm
